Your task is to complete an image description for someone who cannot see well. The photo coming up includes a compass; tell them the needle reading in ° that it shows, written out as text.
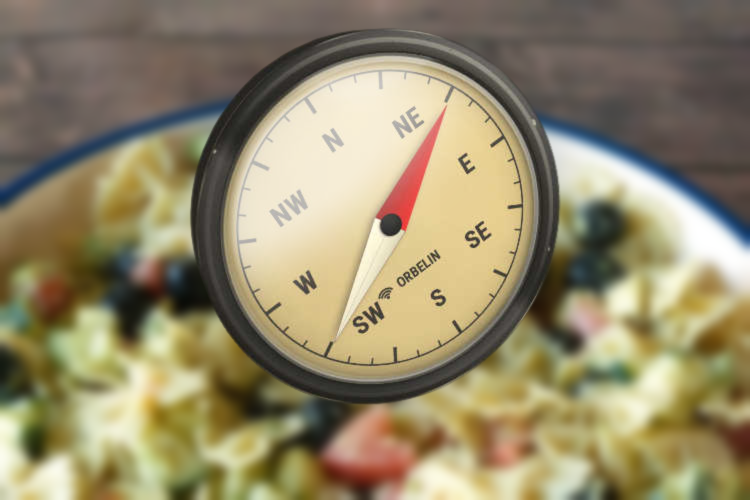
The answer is 60 °
